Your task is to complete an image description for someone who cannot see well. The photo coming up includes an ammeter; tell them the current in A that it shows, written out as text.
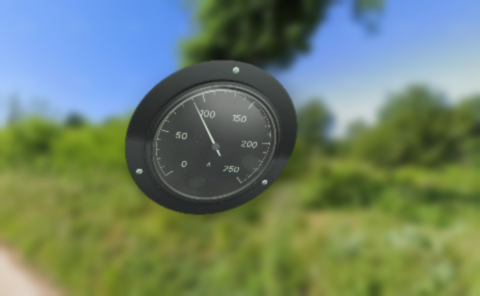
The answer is 90 A
